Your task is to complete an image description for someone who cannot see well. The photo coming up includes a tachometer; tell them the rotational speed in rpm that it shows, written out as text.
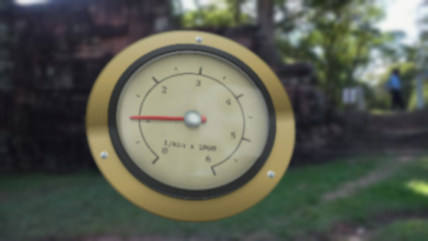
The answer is 1000 rpm
